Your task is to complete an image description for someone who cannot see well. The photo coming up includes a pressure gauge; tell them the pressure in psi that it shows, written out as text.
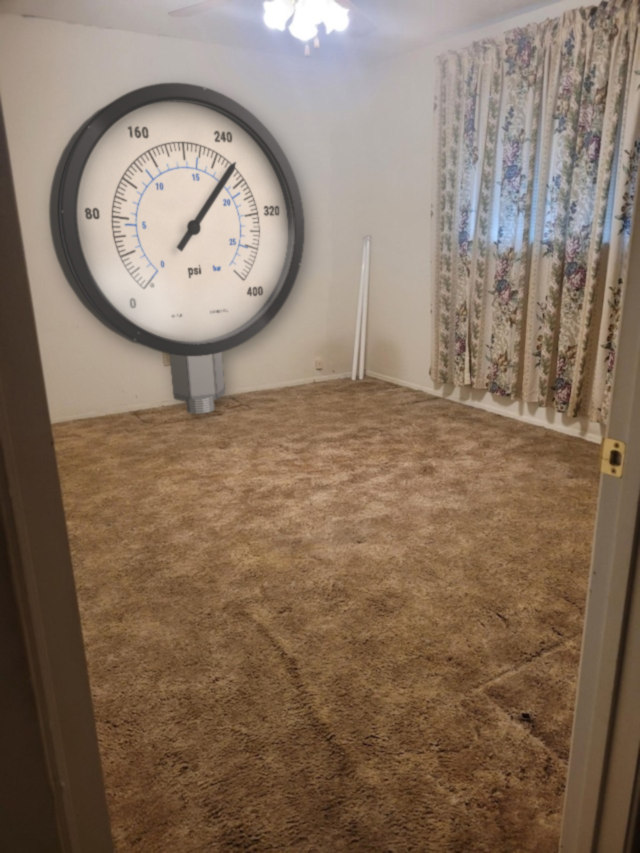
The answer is 260 psi
